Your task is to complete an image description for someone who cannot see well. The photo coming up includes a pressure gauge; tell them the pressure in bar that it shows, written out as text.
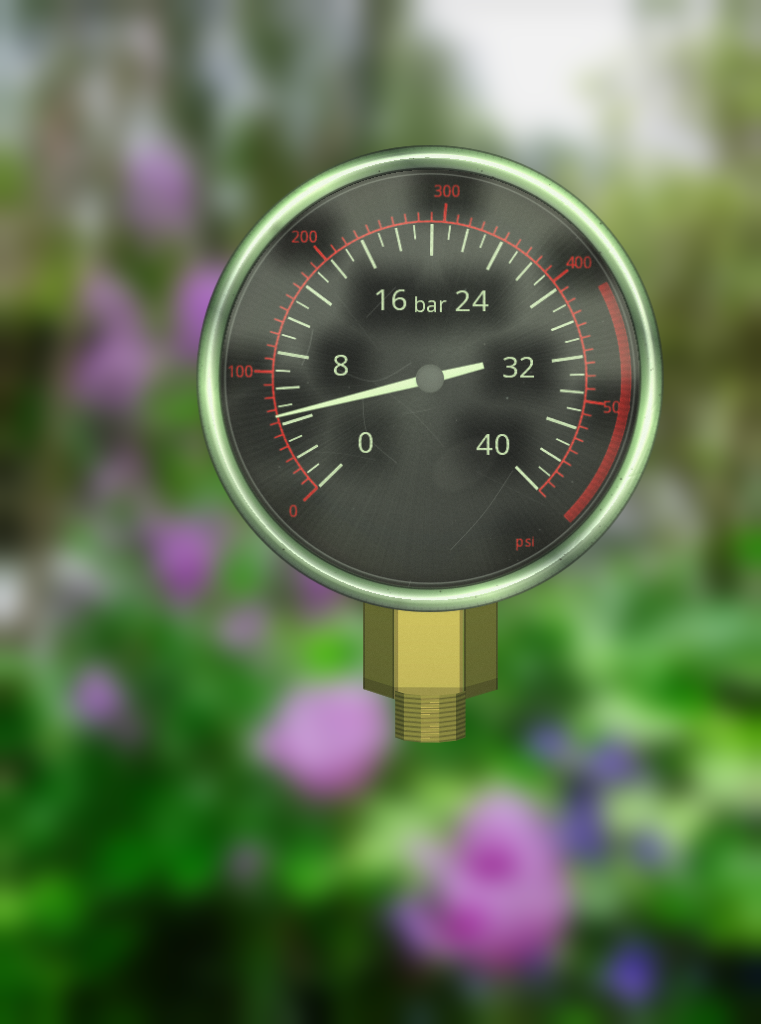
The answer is 4.5 bar
